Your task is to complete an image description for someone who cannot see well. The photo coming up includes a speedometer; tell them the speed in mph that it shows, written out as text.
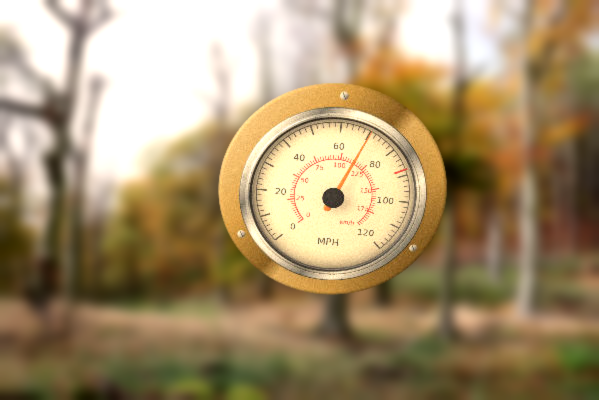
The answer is 70 mph
